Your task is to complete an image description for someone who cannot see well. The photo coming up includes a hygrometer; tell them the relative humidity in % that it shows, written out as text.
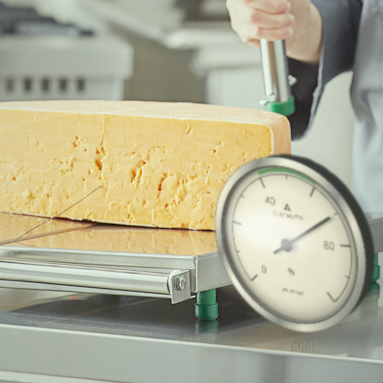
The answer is 70 %
